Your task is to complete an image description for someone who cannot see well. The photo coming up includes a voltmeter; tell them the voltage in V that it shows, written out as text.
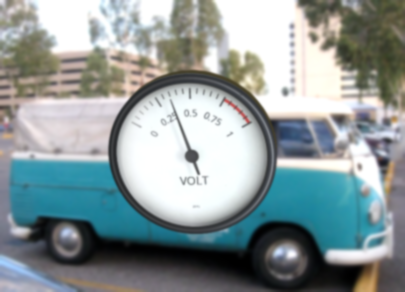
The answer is 0.35 V
